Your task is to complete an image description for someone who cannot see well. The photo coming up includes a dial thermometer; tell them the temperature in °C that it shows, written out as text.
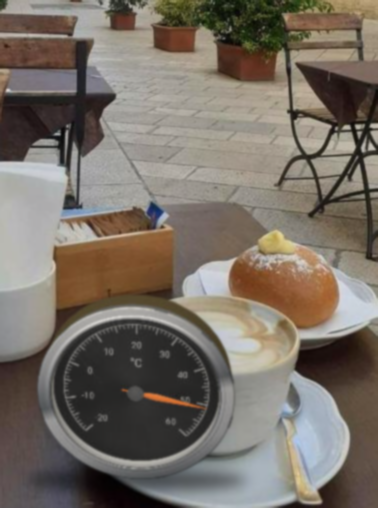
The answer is 50 °C
